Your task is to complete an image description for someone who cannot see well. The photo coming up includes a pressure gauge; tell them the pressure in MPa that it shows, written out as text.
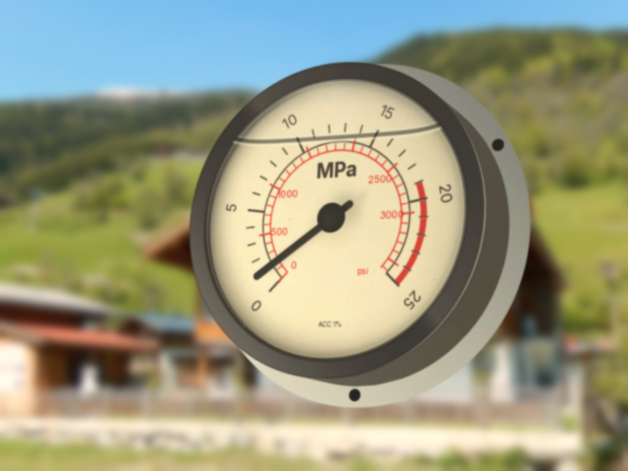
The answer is 1 MPa
